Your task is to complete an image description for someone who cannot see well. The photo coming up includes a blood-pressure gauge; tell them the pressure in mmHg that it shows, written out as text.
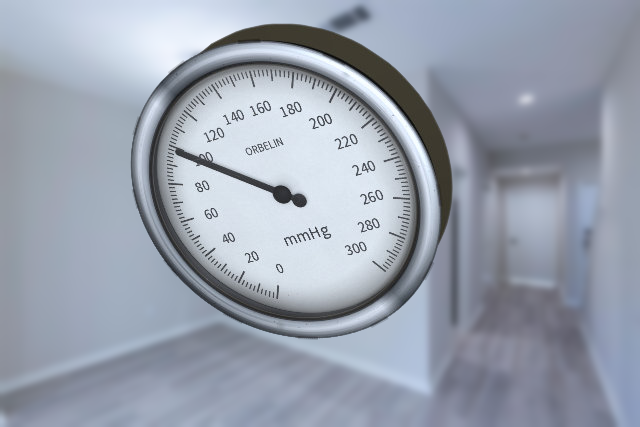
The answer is 100 mmHg
